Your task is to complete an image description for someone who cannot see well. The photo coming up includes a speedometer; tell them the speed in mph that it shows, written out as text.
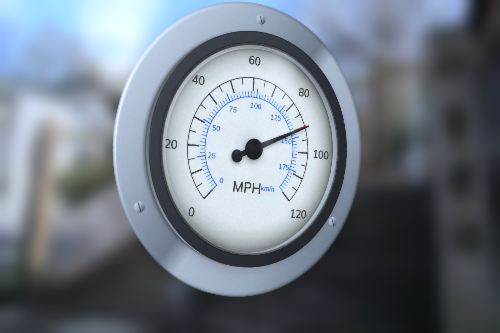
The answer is 90 mph
